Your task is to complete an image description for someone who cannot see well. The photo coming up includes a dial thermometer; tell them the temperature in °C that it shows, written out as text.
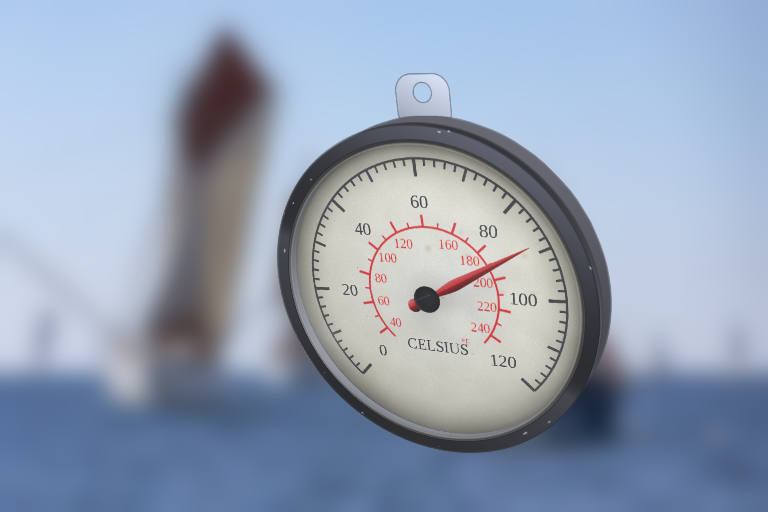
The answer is 88 °C
